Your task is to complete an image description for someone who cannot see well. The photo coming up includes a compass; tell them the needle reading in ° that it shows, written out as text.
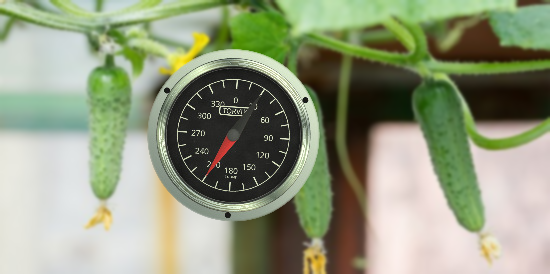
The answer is 210 °
